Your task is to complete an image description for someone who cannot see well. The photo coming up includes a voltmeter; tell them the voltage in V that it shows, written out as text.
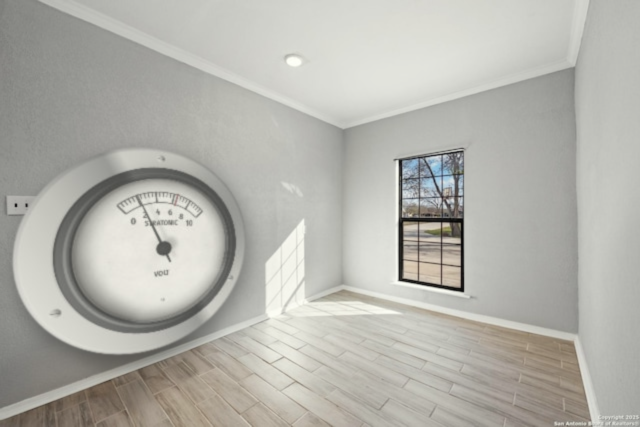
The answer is 2 V
